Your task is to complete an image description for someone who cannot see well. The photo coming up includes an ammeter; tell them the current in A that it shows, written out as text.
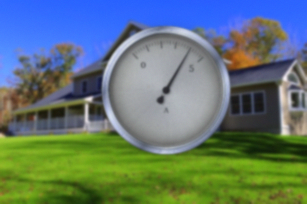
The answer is 4 A
